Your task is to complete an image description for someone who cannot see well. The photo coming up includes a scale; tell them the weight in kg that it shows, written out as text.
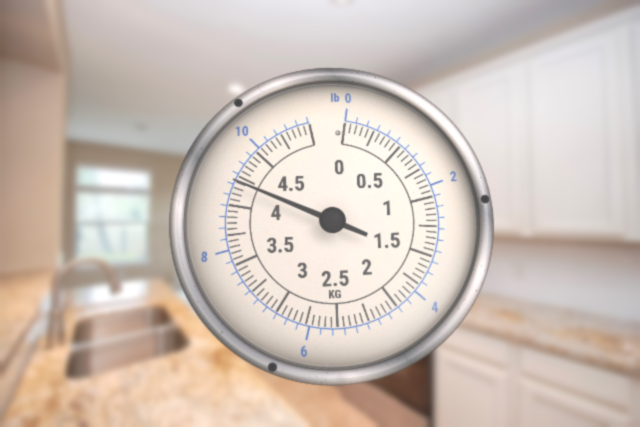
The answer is 4.2 kg
